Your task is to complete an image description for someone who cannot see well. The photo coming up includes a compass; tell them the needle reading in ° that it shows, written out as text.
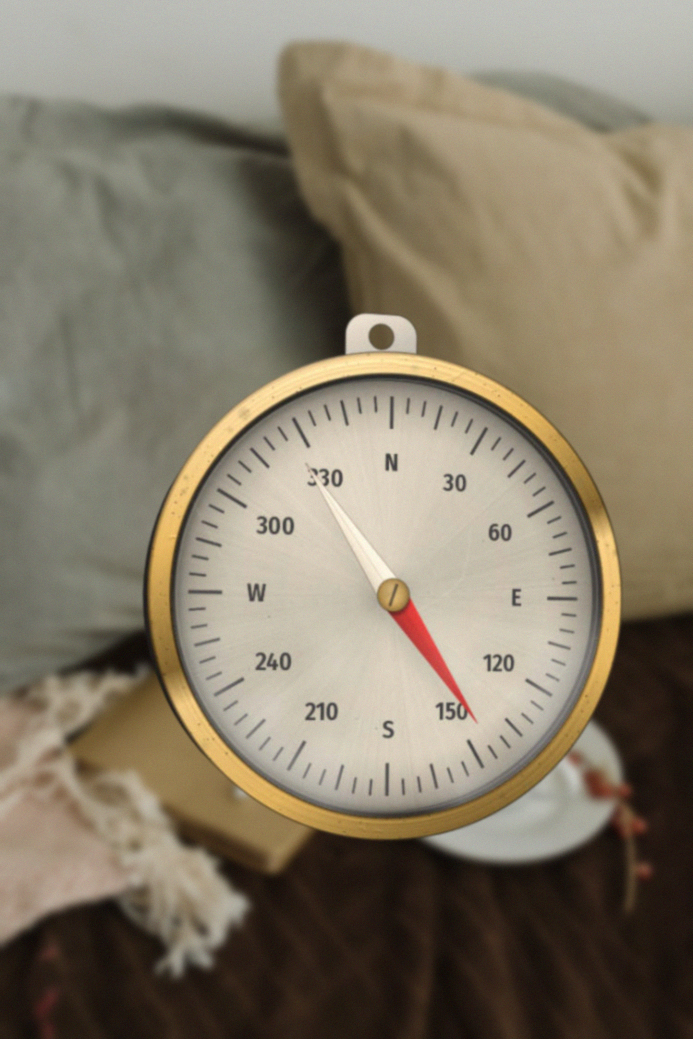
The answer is 145 °
